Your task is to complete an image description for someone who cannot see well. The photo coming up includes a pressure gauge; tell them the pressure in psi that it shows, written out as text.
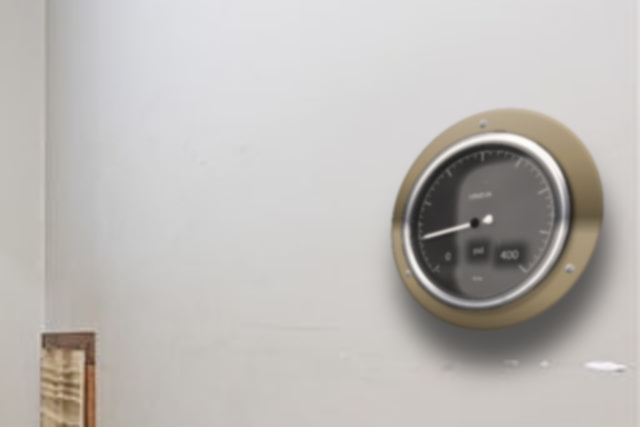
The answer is 50 psi
